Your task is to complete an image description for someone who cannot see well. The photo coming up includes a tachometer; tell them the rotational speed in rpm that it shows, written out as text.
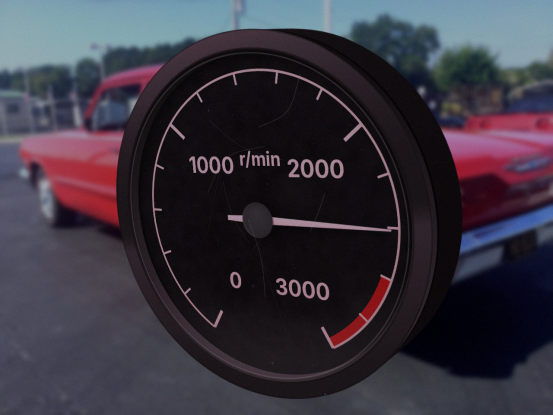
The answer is 2400 rpm
